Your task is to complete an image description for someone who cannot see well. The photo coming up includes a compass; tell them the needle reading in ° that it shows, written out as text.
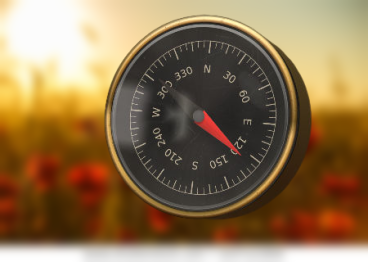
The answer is 125 °
